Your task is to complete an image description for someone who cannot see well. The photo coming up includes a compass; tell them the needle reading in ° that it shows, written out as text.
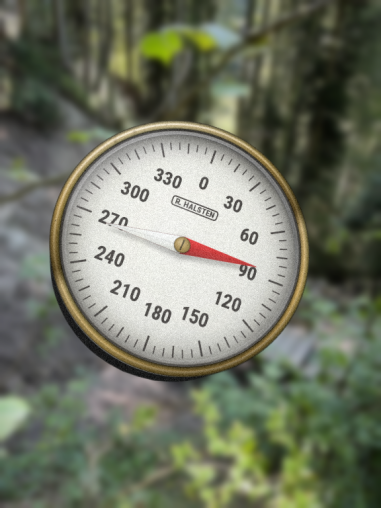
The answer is 85 °
